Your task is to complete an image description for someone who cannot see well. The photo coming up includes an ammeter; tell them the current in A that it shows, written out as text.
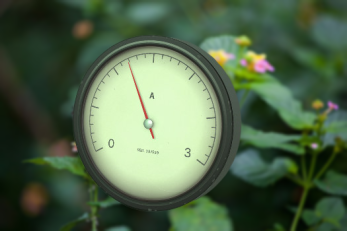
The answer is 1.2 A
